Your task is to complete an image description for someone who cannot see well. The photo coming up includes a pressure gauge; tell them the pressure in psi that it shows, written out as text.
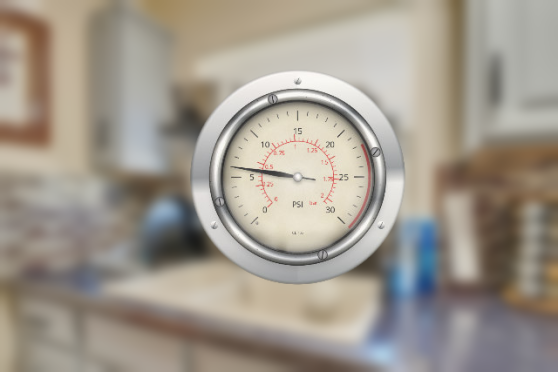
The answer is 6 psi
